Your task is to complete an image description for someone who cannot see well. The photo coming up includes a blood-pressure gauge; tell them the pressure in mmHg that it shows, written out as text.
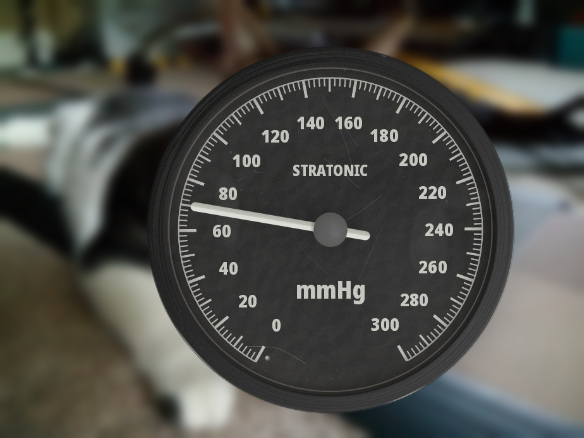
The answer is 70 mmHg
